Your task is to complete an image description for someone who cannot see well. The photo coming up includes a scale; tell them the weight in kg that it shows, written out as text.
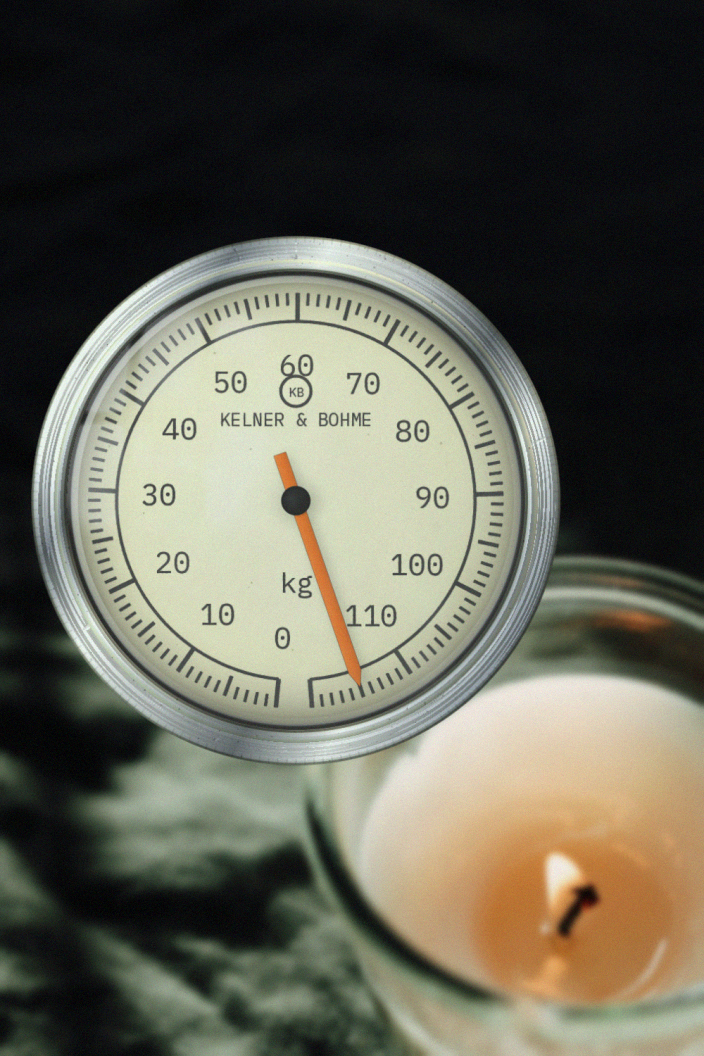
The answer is 115 kg
